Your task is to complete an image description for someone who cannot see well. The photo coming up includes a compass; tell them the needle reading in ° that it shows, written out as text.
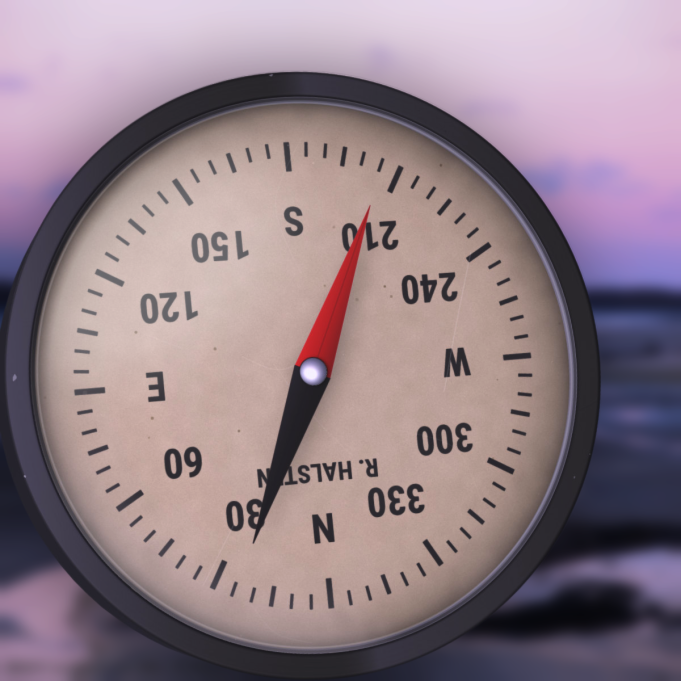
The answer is 205 °
